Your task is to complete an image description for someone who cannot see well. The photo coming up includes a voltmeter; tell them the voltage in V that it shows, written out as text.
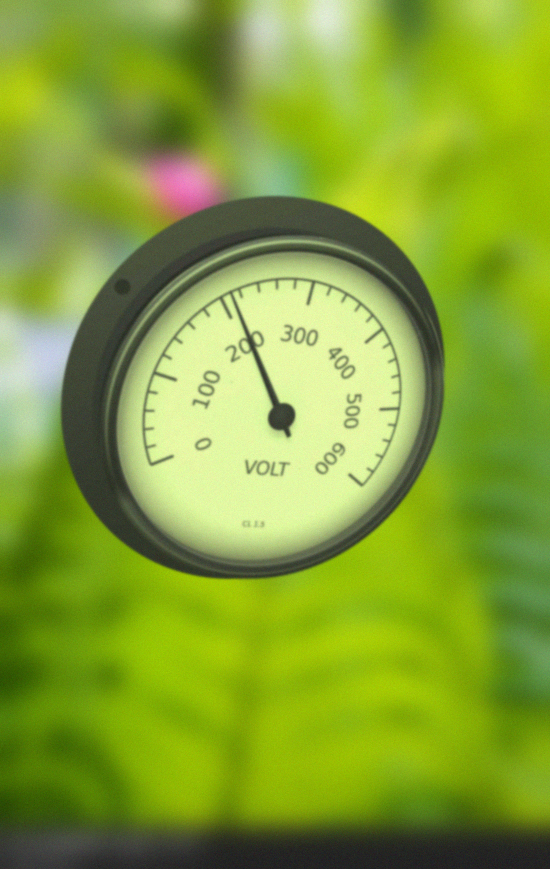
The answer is 210 V
